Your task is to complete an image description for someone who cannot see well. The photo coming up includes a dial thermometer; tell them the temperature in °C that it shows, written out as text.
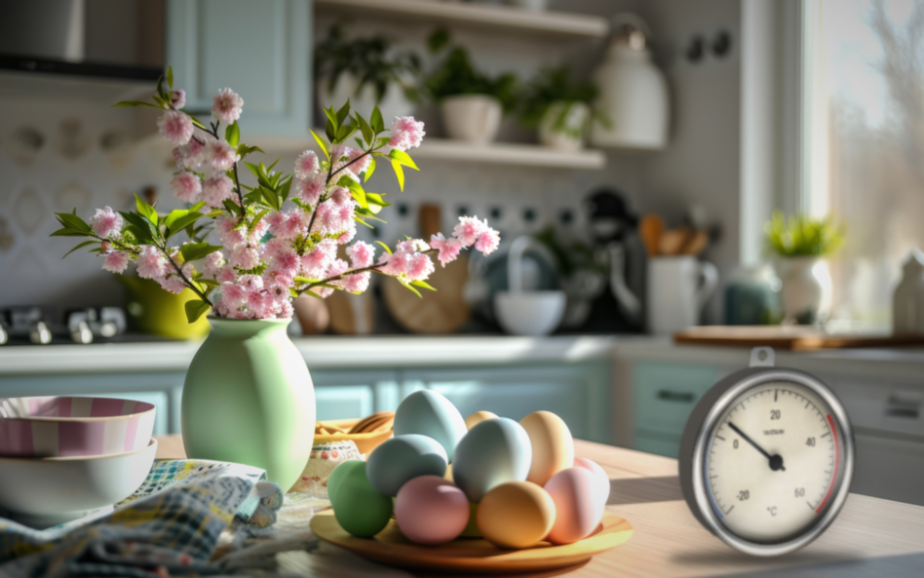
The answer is 4 °C
